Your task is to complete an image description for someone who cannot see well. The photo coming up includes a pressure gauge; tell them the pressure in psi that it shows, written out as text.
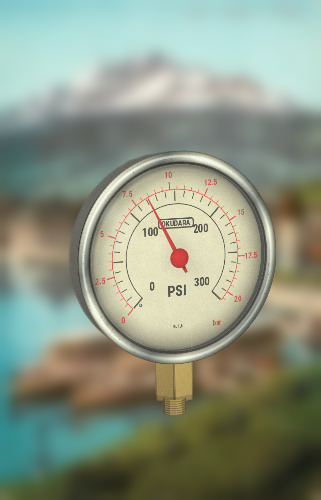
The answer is 120 psi
